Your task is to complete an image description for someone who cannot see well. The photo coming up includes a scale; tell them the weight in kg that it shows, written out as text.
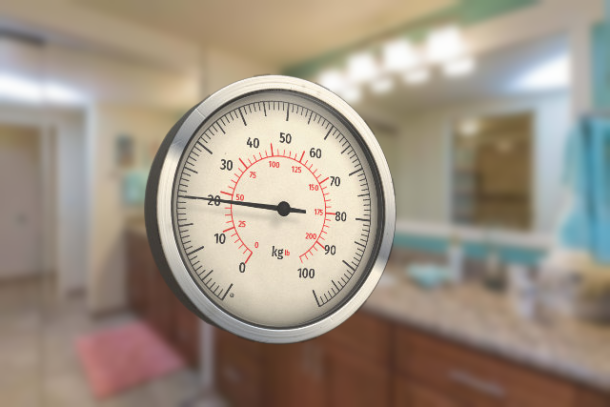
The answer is 20 kg
